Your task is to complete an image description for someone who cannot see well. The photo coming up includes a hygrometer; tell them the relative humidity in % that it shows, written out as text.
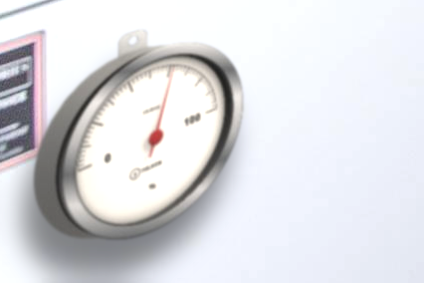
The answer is 60 %
